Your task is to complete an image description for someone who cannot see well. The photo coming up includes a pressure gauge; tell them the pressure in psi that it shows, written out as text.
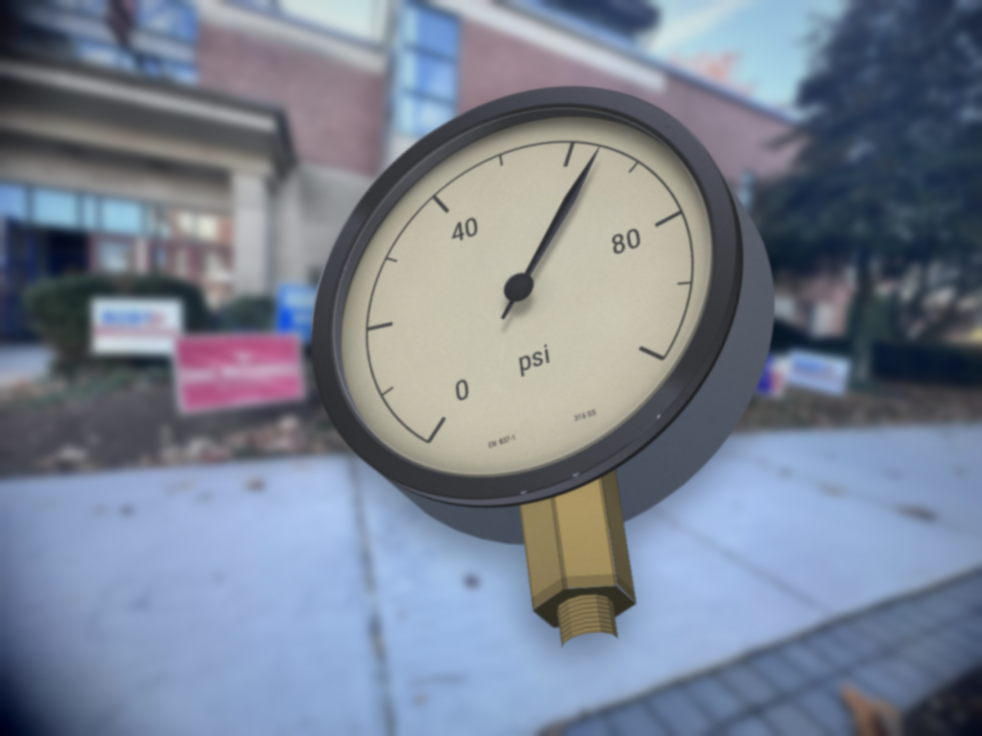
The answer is 65 psi
